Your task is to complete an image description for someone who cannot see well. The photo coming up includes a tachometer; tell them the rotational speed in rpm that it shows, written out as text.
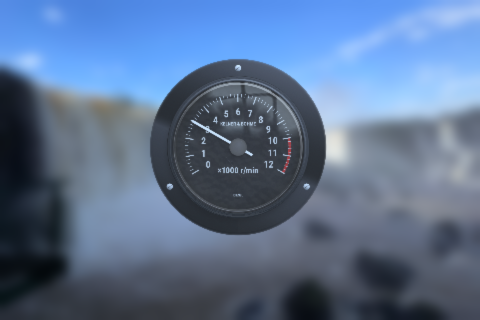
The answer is 3000 rpm
